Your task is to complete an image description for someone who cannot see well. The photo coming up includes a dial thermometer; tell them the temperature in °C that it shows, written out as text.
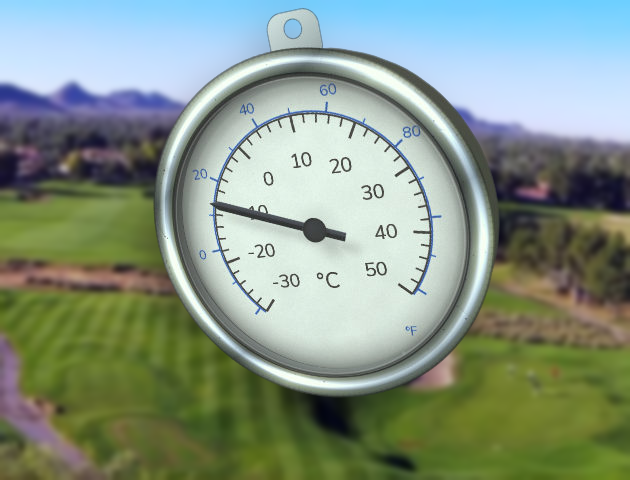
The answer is -10 °C
